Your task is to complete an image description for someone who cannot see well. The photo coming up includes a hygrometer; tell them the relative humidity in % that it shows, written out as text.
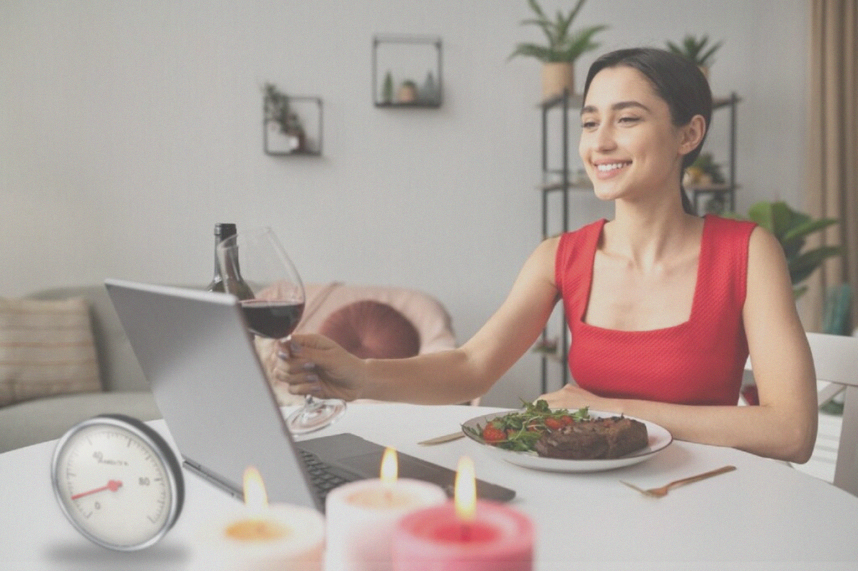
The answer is 10 %
